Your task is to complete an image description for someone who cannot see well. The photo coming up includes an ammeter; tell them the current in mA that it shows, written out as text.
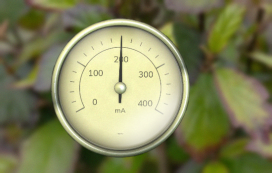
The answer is 200 mA
